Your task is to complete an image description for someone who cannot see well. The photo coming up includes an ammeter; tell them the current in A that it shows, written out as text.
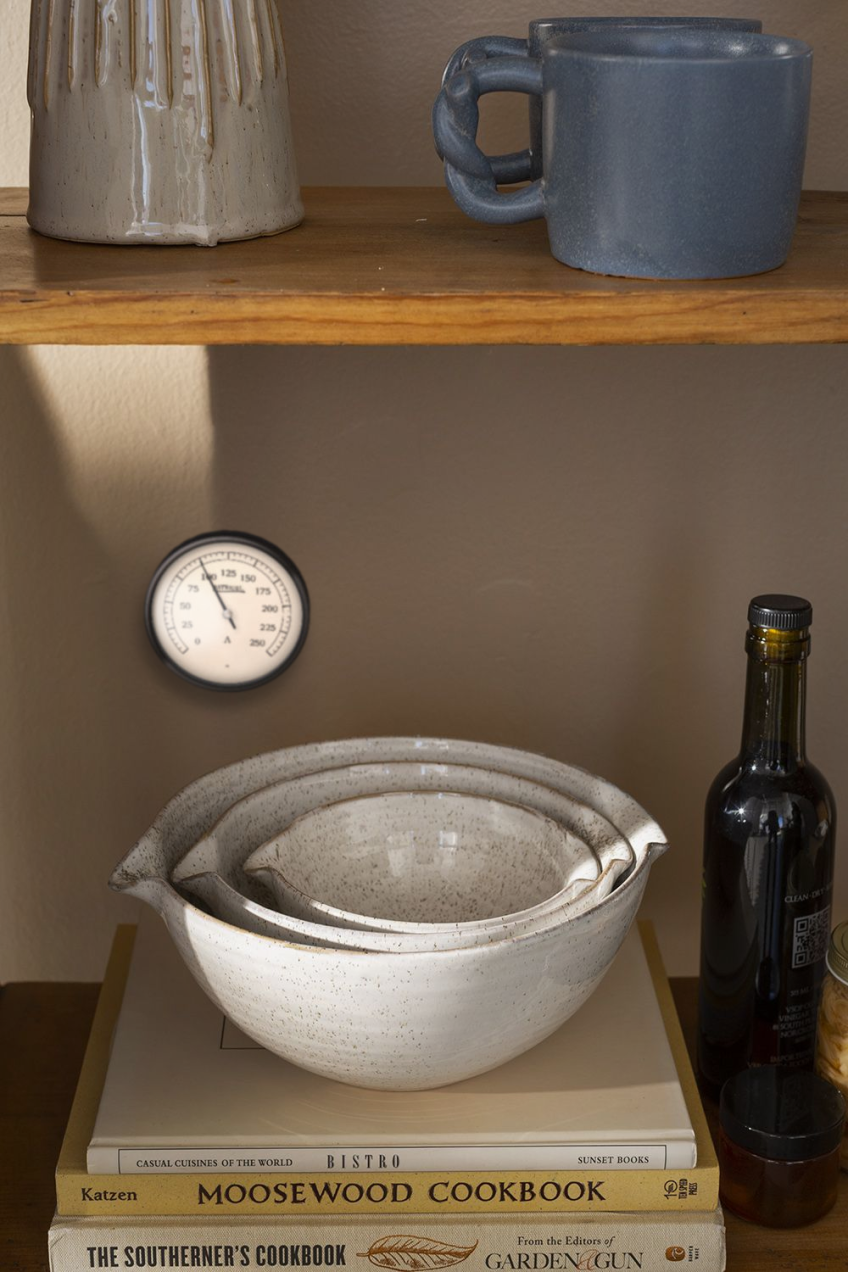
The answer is 100 A
